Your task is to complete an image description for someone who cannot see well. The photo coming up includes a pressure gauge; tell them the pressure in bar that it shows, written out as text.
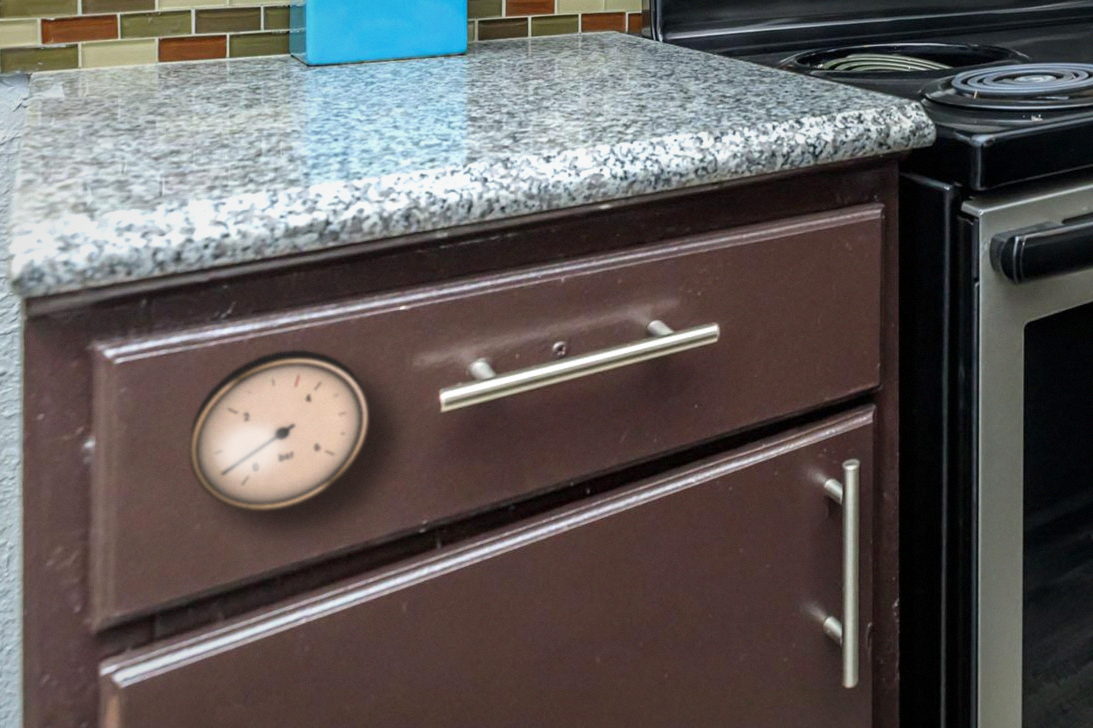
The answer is 0.5 bar
